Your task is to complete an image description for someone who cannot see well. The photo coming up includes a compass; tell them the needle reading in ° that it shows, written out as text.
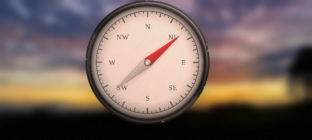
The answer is 50 °
